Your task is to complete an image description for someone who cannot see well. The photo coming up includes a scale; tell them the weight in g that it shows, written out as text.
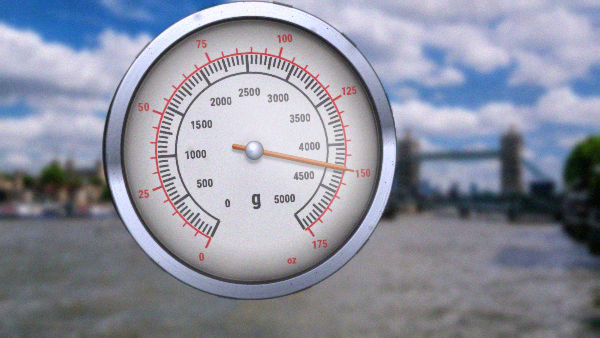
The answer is 4250 g
